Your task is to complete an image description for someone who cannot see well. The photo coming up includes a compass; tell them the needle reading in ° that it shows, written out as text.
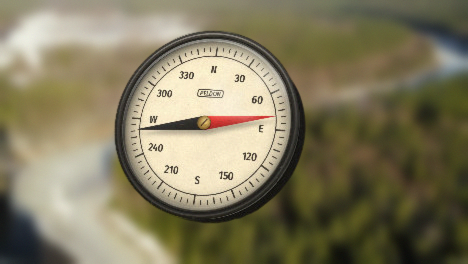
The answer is 80 °
